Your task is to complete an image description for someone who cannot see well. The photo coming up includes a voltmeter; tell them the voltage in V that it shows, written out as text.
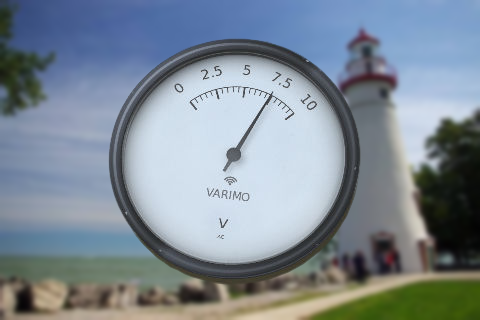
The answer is 7.5 V
